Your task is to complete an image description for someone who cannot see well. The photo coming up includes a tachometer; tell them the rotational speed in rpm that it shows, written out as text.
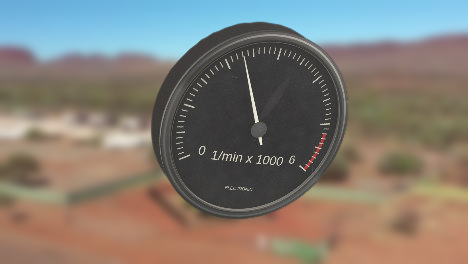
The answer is 2300 rpm
